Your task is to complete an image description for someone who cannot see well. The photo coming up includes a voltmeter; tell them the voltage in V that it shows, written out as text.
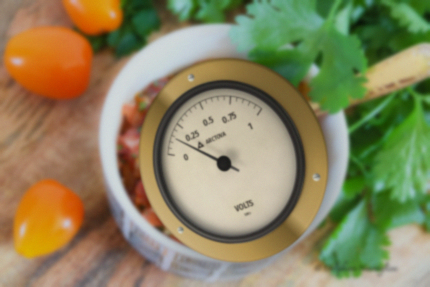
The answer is 0.15 V
